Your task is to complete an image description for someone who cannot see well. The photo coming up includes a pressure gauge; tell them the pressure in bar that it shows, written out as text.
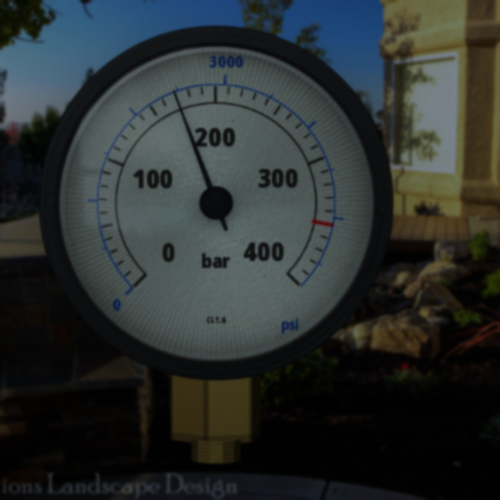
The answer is 170 bar
